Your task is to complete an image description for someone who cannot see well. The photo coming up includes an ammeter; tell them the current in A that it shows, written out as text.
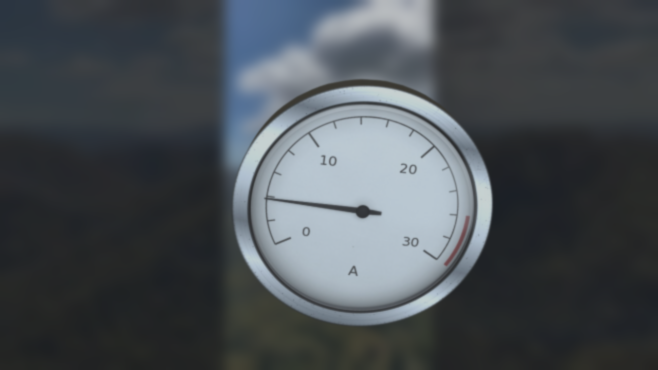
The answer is 4 A
